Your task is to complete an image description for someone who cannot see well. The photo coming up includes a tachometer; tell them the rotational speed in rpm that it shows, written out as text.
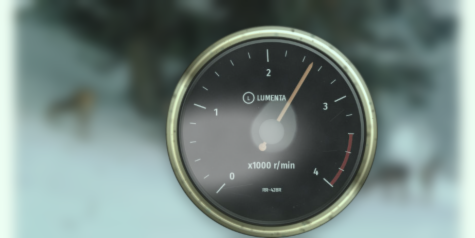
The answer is 2500 rpm
